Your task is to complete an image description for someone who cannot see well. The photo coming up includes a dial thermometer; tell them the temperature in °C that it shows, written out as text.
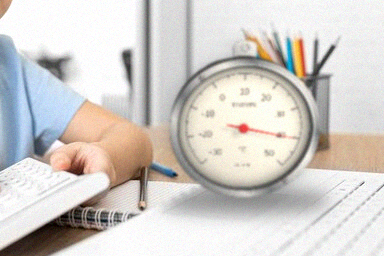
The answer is 40 °C
